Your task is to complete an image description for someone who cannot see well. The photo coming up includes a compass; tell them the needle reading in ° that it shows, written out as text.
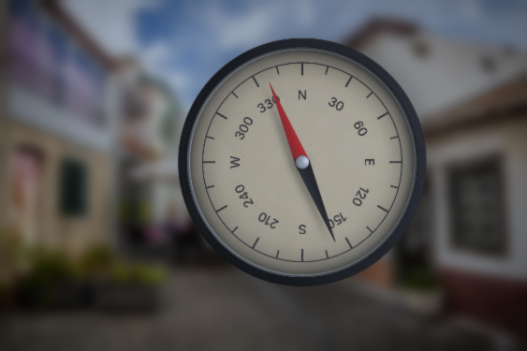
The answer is 337.5 °
